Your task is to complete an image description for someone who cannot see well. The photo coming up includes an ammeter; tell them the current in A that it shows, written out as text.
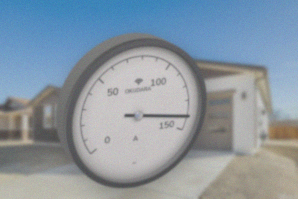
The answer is 140 A
